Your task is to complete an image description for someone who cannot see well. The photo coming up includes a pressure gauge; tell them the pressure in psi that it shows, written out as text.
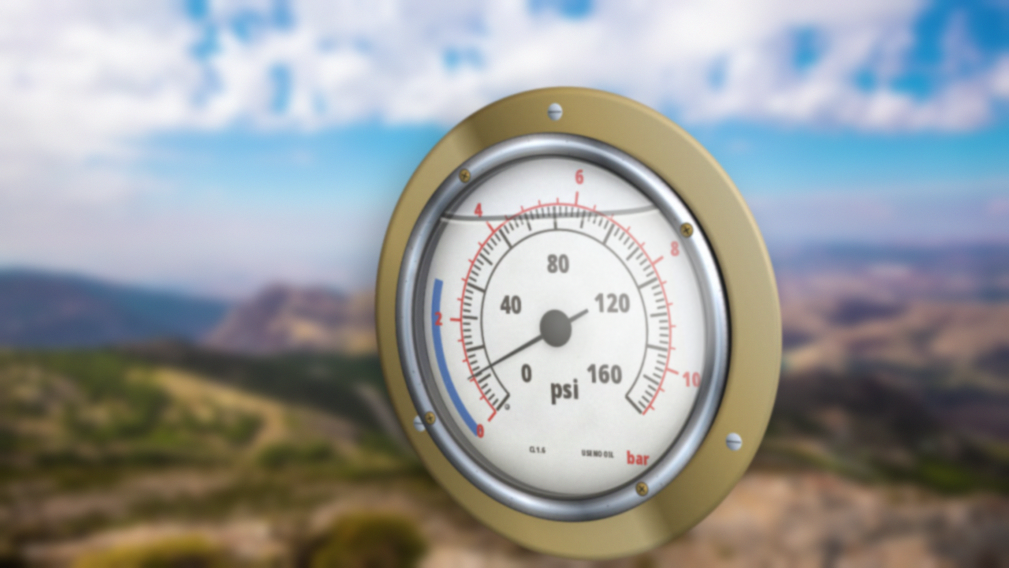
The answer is 12 psi
